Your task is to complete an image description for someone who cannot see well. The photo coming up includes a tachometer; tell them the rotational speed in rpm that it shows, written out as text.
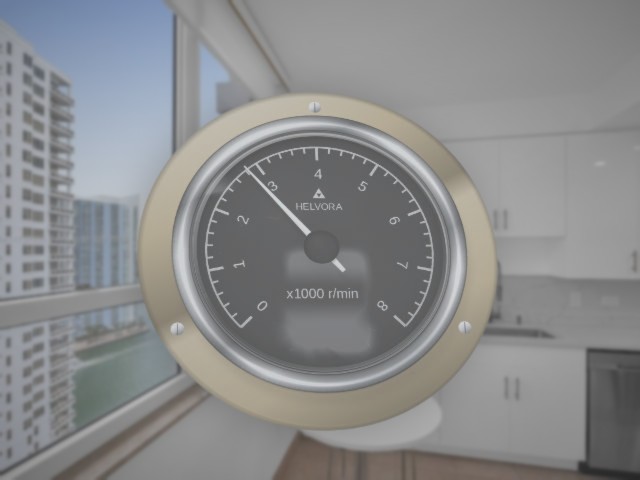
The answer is 2800 rpm
